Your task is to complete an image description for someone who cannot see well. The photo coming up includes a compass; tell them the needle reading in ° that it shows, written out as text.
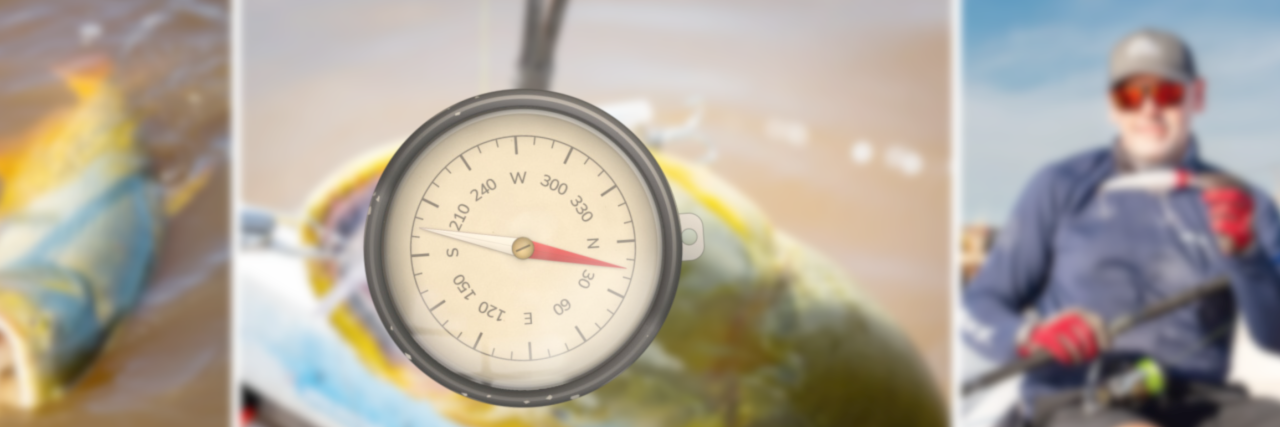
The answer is 15 °
